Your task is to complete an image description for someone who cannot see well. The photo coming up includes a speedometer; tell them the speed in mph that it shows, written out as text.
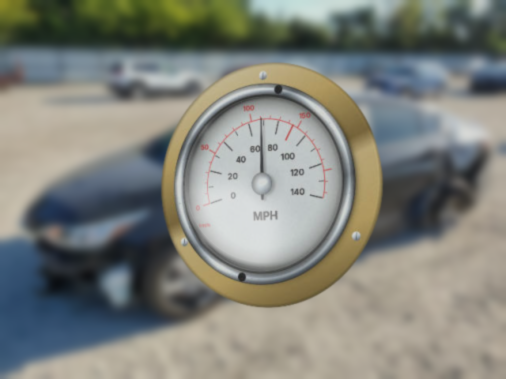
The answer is 70 mph
